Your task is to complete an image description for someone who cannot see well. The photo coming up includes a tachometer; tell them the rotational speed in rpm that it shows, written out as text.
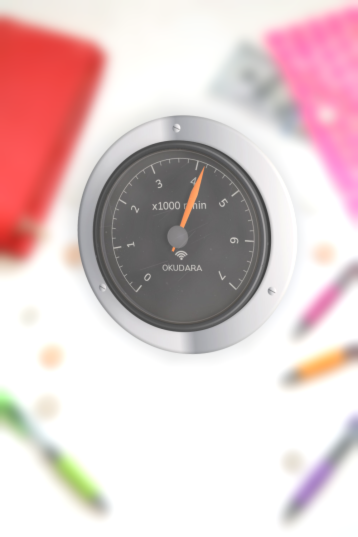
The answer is 4200 rpm
